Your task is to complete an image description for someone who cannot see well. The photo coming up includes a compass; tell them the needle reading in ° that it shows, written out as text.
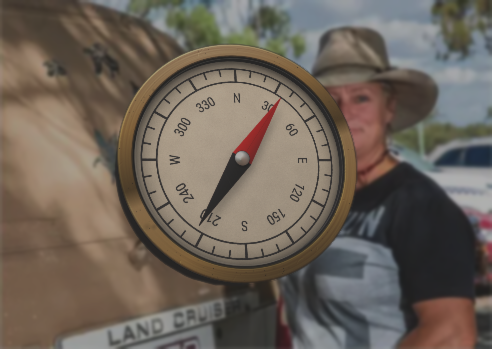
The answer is 35 °
